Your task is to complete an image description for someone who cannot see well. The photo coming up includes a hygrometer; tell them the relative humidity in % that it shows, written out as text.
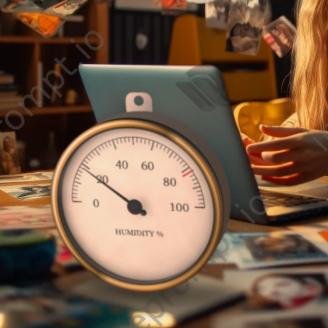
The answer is 20 %
